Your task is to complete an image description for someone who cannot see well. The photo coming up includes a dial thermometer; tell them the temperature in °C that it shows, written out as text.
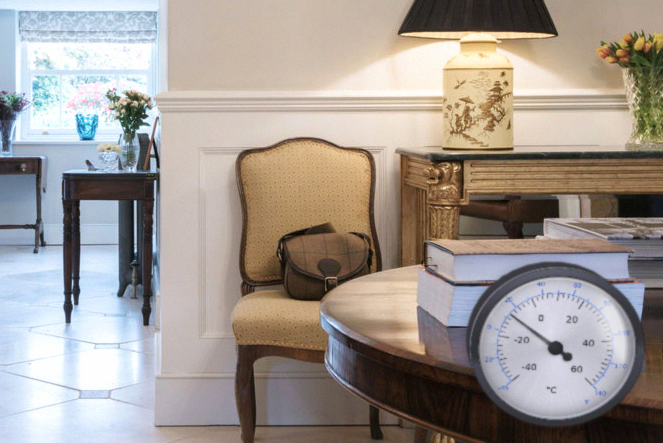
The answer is -10 °C
